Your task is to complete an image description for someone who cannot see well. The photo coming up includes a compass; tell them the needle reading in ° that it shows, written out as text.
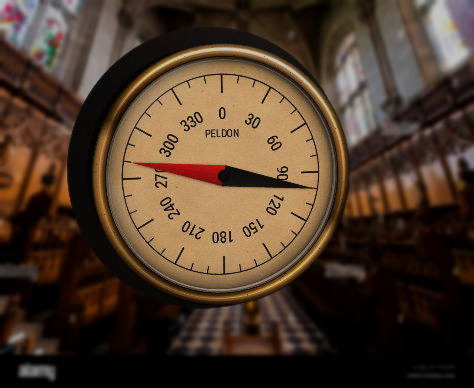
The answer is 280 °
